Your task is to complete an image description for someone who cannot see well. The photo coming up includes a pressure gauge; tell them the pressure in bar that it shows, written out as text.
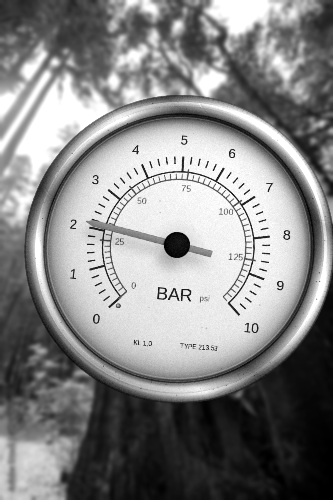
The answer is 2.1 bar
